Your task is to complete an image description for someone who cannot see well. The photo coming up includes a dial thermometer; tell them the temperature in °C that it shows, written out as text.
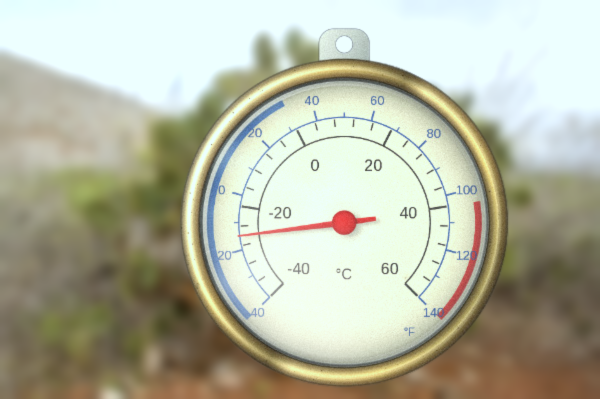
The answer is -26 °C
